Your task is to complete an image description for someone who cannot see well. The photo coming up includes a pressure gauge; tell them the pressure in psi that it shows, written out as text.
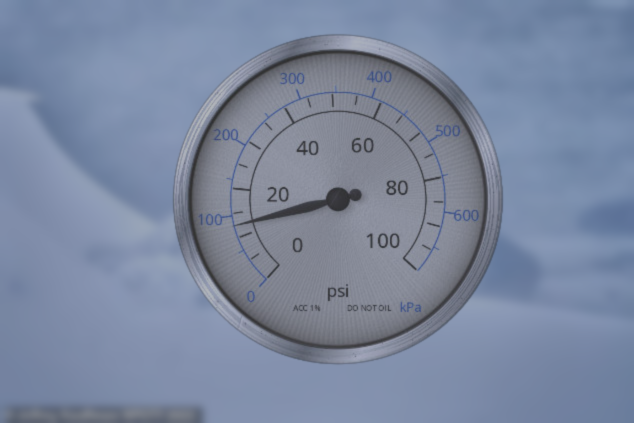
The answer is 12.5 psi
